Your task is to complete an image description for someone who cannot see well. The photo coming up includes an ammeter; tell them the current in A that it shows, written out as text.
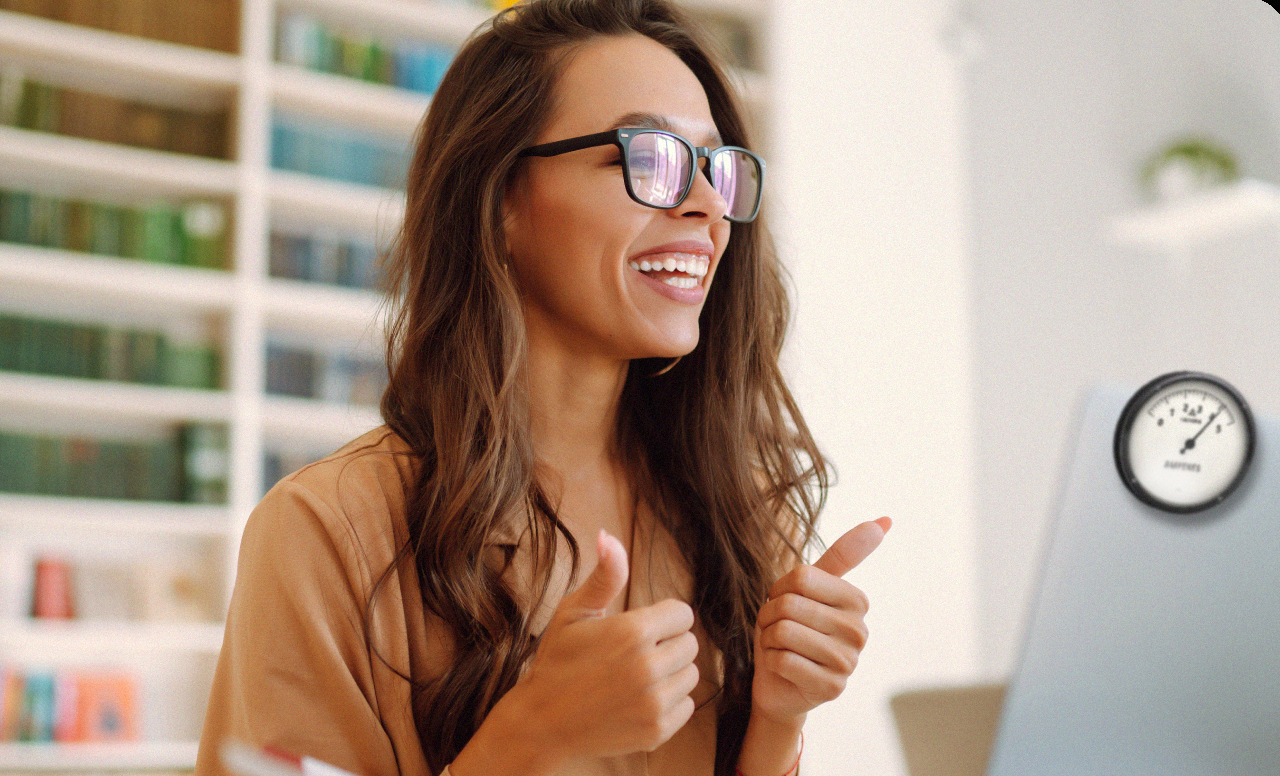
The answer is 4 A
